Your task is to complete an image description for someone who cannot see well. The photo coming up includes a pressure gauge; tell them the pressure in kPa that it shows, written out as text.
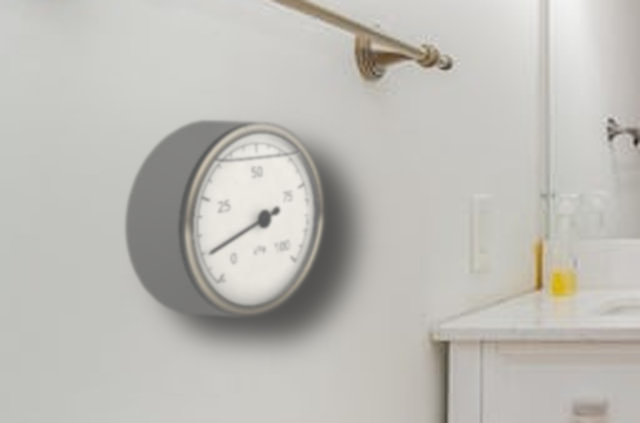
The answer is 10 kPa
